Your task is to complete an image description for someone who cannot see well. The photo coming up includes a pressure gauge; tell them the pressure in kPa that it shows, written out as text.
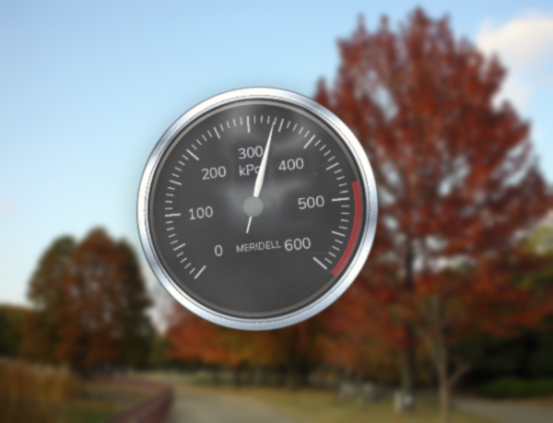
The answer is 340 kPa
